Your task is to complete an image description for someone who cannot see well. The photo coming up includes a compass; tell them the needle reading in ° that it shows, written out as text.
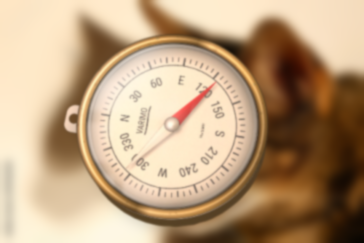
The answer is 125 °
